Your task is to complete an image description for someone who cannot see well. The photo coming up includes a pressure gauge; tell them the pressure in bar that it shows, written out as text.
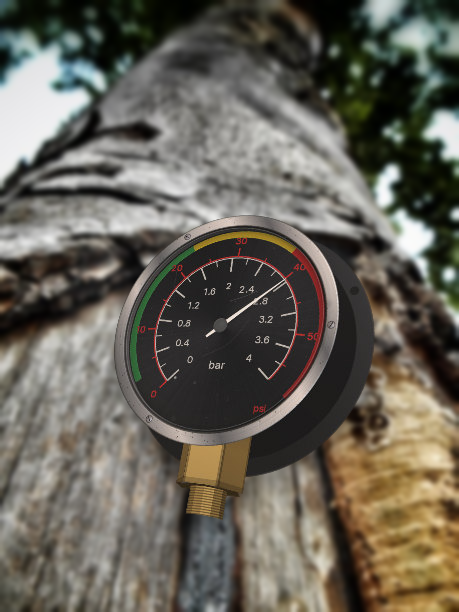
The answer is 2.8 bar
